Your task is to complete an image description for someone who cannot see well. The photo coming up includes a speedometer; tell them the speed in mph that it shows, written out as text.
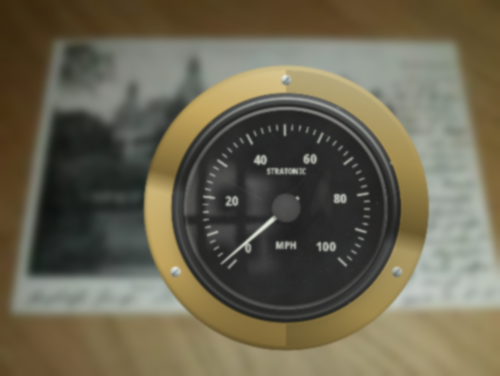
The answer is 2 mph
